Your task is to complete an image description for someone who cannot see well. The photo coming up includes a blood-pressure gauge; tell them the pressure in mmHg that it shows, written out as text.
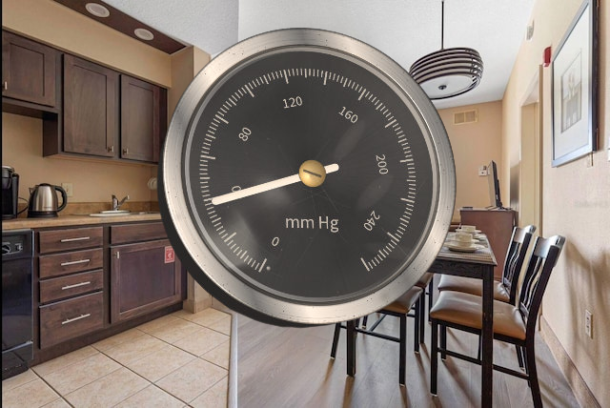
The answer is 38 mmHg
